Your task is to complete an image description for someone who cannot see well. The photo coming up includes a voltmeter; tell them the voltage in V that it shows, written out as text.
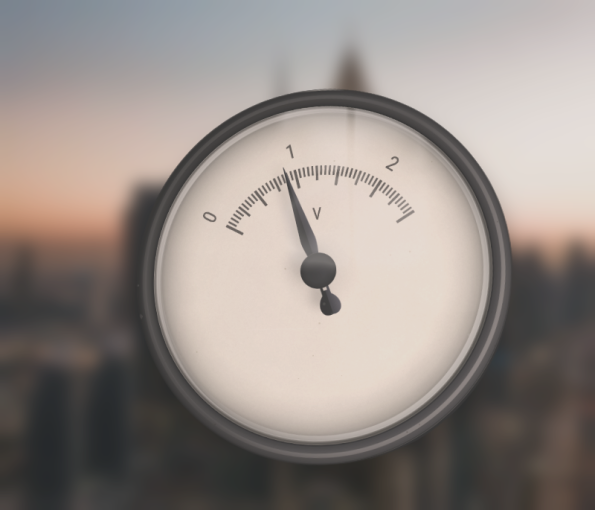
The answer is 0.9 V
